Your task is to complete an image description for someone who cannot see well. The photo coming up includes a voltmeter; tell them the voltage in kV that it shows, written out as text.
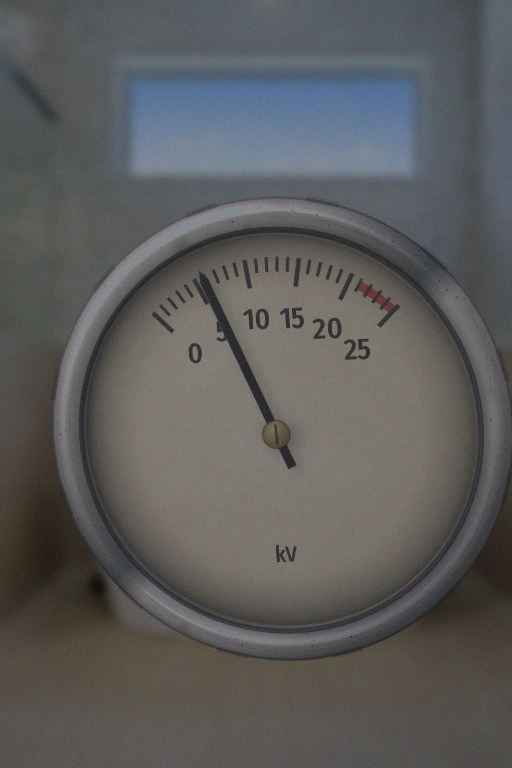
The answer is 6 kV
